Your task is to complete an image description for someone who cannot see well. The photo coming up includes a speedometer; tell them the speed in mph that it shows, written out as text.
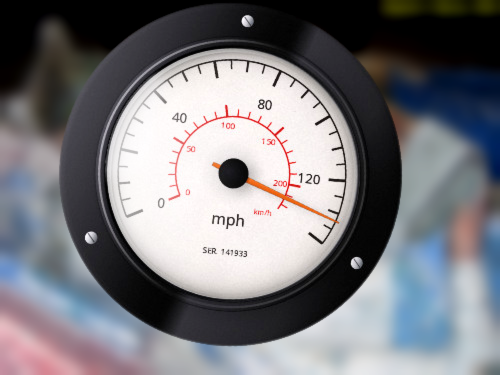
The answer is 132.5 mph
